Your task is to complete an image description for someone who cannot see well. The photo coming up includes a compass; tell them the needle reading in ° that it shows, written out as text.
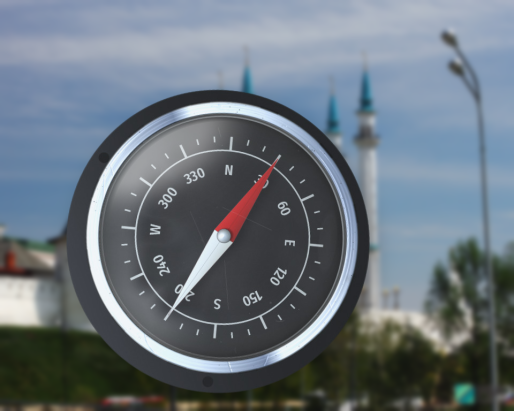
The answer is 30 °
